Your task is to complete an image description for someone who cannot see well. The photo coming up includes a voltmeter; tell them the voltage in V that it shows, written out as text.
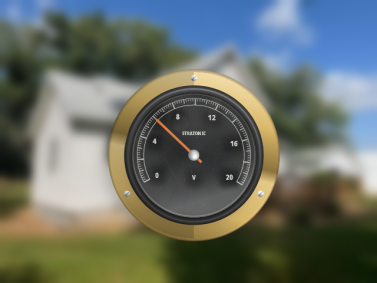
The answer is 6 V
